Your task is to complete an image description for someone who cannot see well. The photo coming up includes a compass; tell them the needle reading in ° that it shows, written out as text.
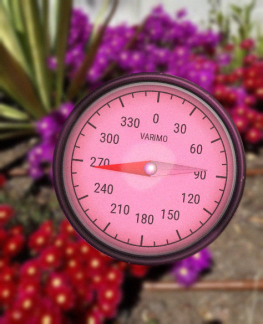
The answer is 265 °
